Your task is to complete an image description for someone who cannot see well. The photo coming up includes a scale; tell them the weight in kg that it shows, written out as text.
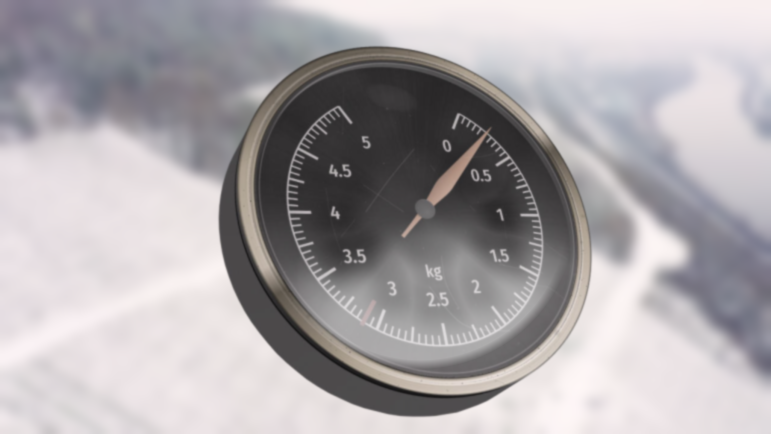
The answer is 0.25 kg
